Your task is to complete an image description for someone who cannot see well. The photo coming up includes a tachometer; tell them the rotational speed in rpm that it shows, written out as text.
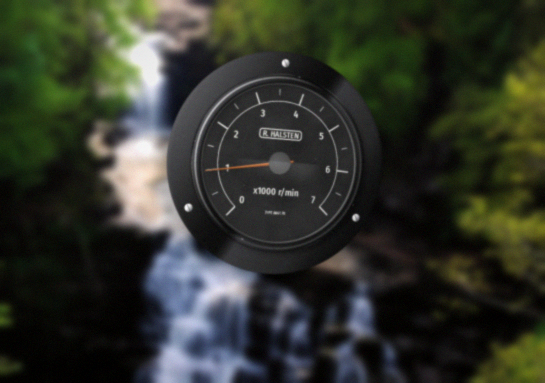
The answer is 1000 rpm
